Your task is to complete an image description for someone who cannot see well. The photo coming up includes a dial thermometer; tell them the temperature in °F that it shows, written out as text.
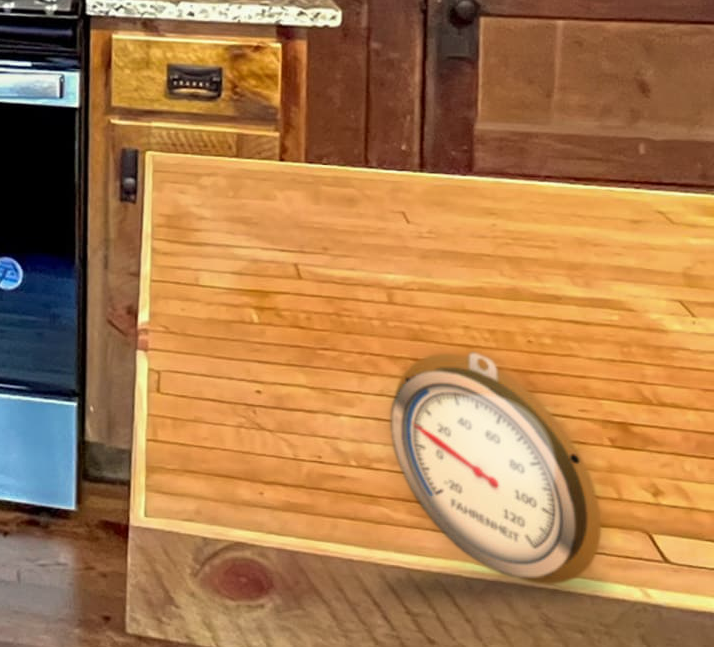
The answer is 10 °F
